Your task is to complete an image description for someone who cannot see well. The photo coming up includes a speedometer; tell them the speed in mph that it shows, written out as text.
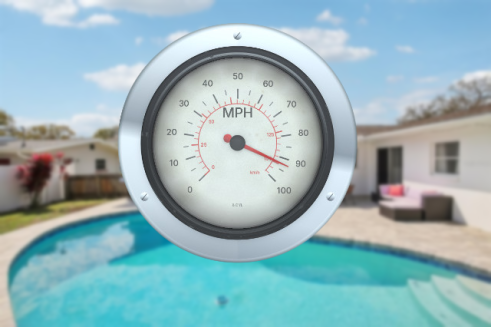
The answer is 92.5 mph
